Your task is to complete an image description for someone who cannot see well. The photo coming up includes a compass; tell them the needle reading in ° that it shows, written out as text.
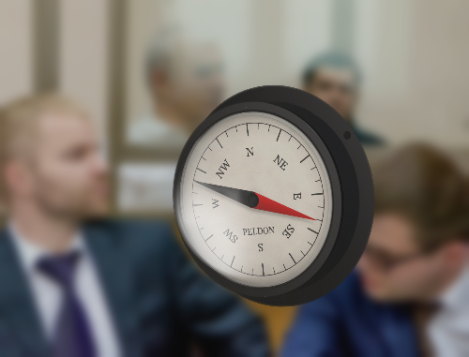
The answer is 110 °
